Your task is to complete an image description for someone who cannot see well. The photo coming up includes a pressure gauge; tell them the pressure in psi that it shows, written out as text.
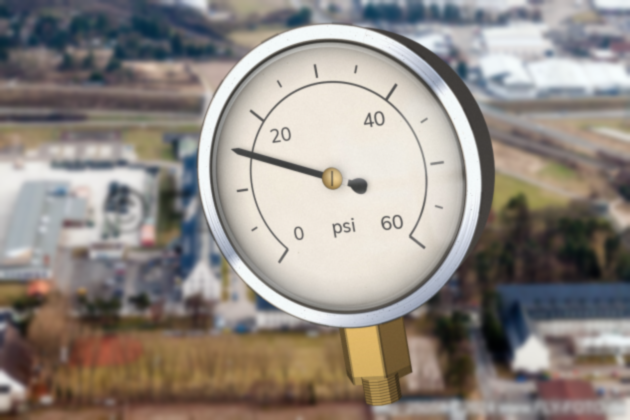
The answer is 15 psi
